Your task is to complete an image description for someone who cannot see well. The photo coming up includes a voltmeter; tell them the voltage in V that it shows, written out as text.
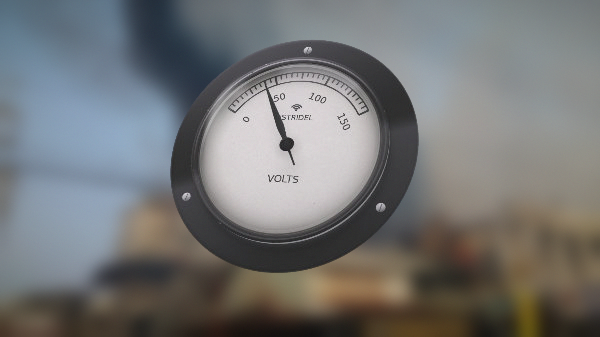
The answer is 40 V
